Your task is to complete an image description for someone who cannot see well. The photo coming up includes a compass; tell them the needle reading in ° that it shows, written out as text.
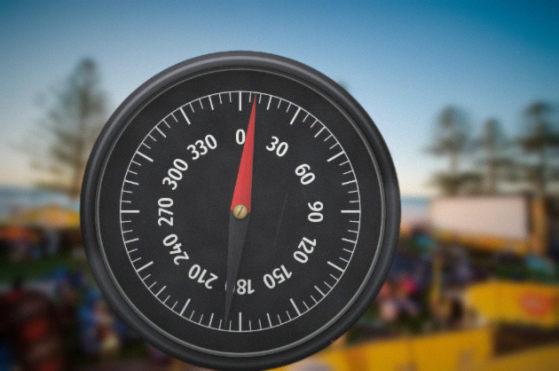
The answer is 7.5 °
